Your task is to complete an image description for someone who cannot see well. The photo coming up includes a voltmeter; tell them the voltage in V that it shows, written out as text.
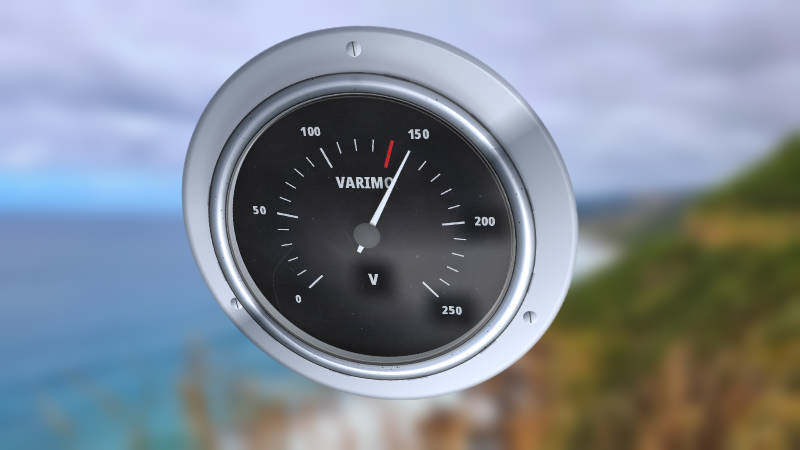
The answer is 150 V
